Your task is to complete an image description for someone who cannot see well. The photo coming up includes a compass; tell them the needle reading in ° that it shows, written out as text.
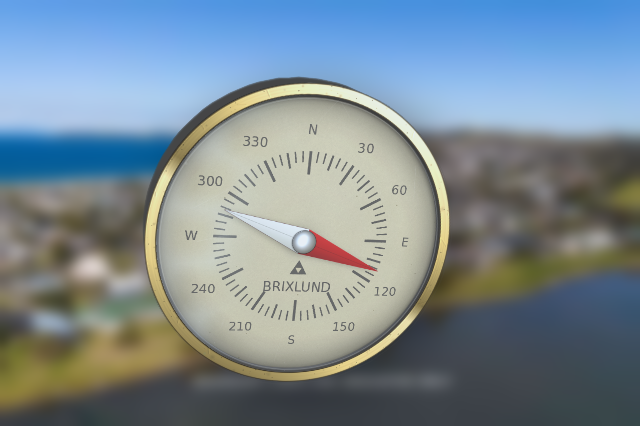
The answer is 110 °
